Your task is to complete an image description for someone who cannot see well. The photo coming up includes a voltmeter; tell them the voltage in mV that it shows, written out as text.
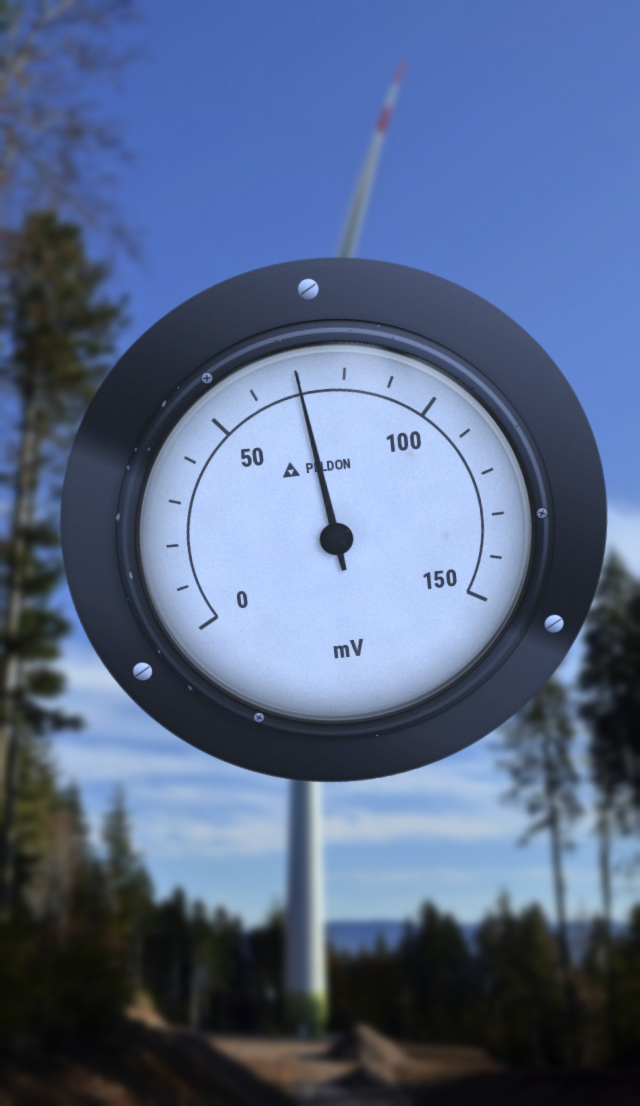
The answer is 70 mV
